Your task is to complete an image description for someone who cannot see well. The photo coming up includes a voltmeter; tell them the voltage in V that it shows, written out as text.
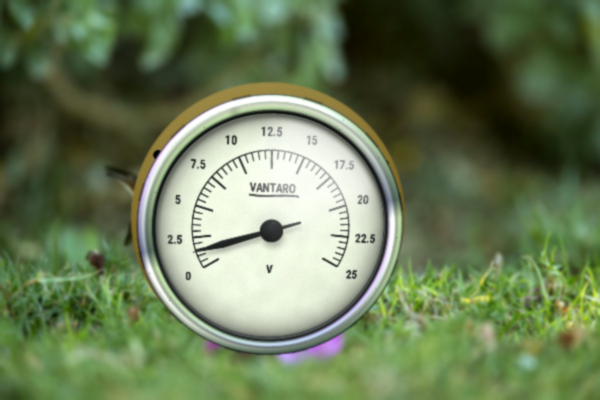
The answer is 1.5 V
